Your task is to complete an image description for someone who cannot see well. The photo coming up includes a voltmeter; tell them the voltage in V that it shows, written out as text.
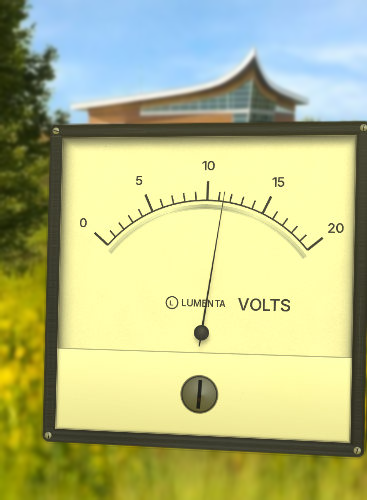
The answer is 11.5 V
